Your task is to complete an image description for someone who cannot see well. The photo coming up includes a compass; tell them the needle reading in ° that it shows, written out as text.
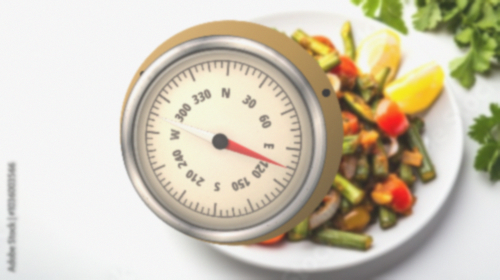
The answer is 105 °
